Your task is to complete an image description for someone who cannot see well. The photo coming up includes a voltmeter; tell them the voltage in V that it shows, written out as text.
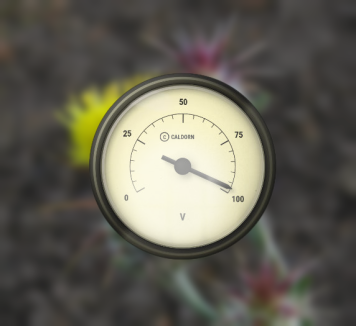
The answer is 97.5 V
